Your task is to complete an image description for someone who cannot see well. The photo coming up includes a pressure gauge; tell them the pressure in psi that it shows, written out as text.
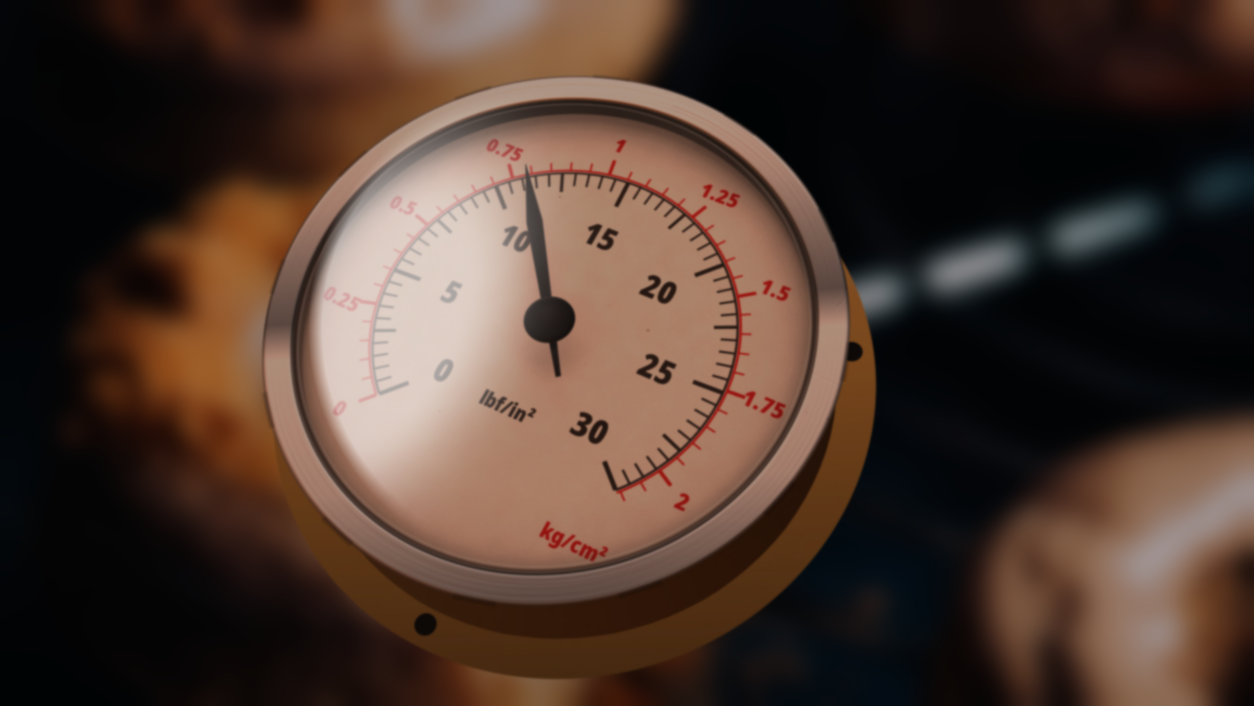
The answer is 11.25 psi
